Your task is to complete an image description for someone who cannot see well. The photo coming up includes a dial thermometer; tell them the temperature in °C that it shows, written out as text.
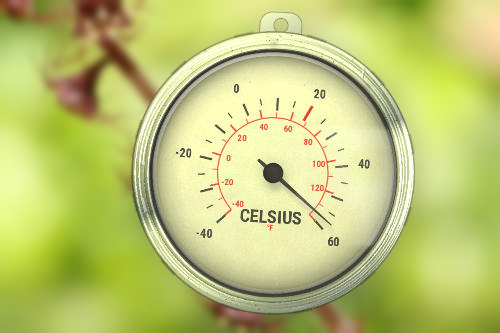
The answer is 57.5 °C
